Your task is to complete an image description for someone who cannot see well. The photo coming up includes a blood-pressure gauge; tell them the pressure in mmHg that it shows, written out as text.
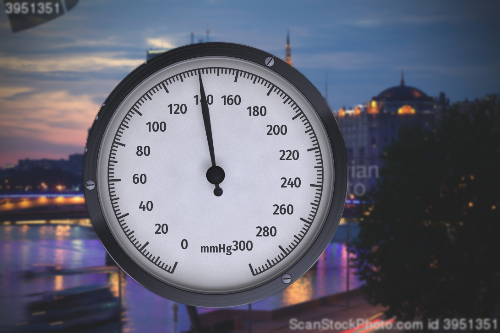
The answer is 140 mmHg
